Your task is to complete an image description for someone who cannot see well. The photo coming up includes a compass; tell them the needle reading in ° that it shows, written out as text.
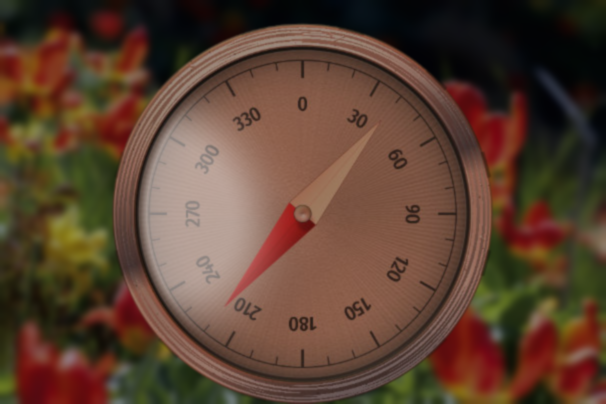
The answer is 220 °
